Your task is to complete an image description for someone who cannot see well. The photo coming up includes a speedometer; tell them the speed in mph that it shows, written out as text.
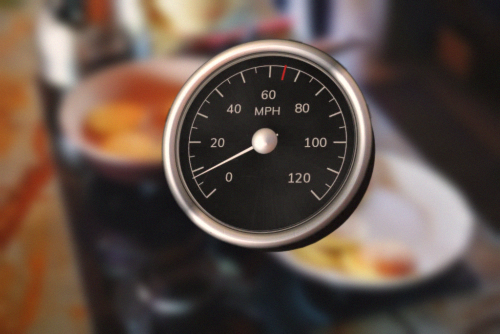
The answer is 7.5 mph
